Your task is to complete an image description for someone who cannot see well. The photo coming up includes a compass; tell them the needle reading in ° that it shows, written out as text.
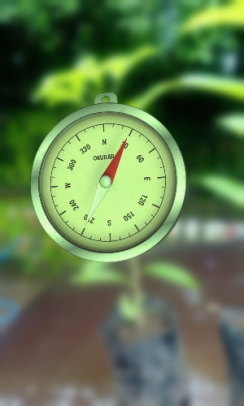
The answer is 30 °
